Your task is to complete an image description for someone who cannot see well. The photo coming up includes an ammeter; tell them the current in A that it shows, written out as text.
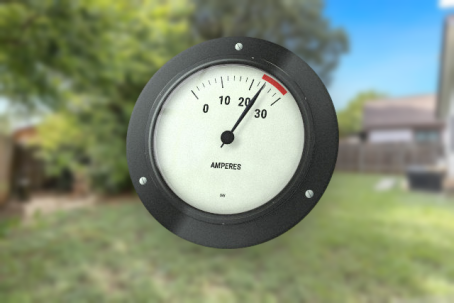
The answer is 24 A
